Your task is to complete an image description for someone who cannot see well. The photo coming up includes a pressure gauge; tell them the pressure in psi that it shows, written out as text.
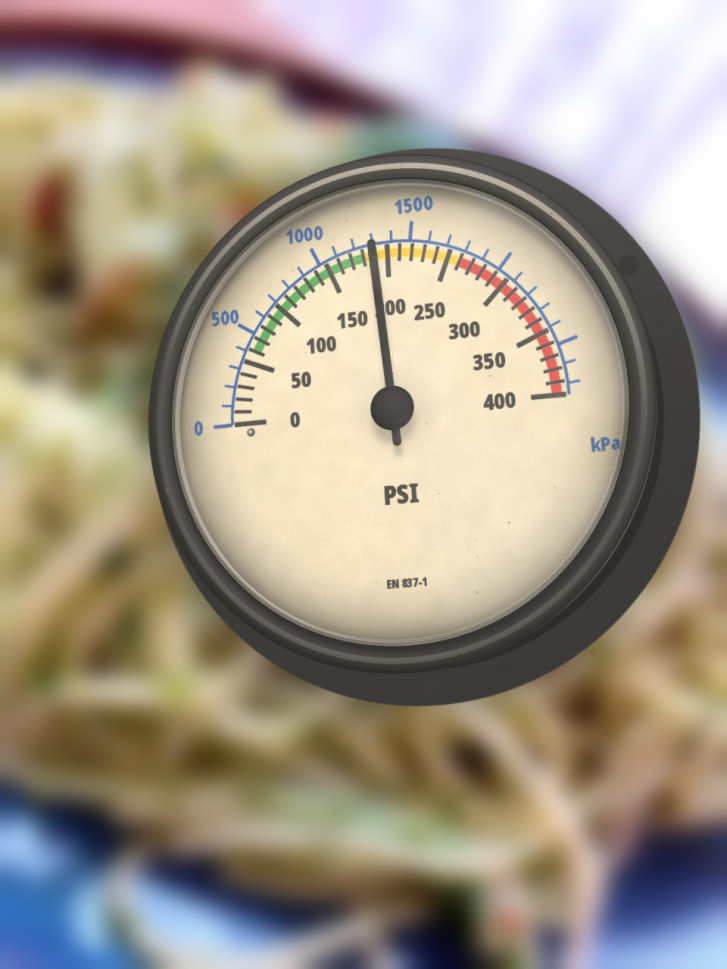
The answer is 190 psi
